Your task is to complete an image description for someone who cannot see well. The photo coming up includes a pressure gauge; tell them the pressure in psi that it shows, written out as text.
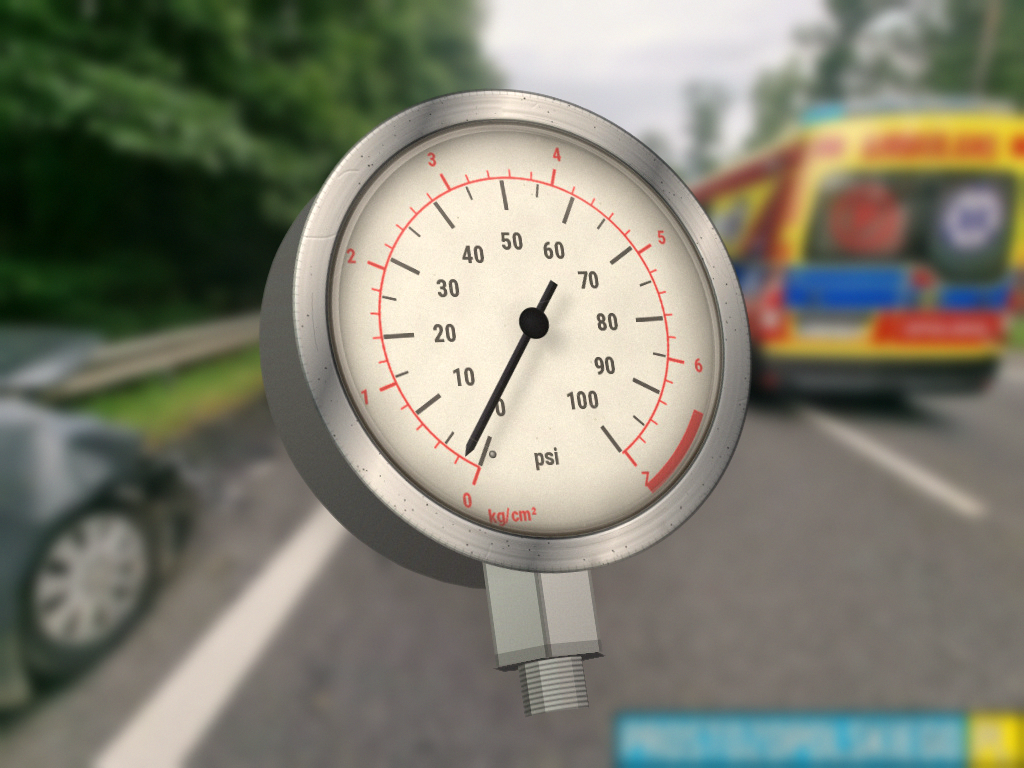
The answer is 2.5 psi
